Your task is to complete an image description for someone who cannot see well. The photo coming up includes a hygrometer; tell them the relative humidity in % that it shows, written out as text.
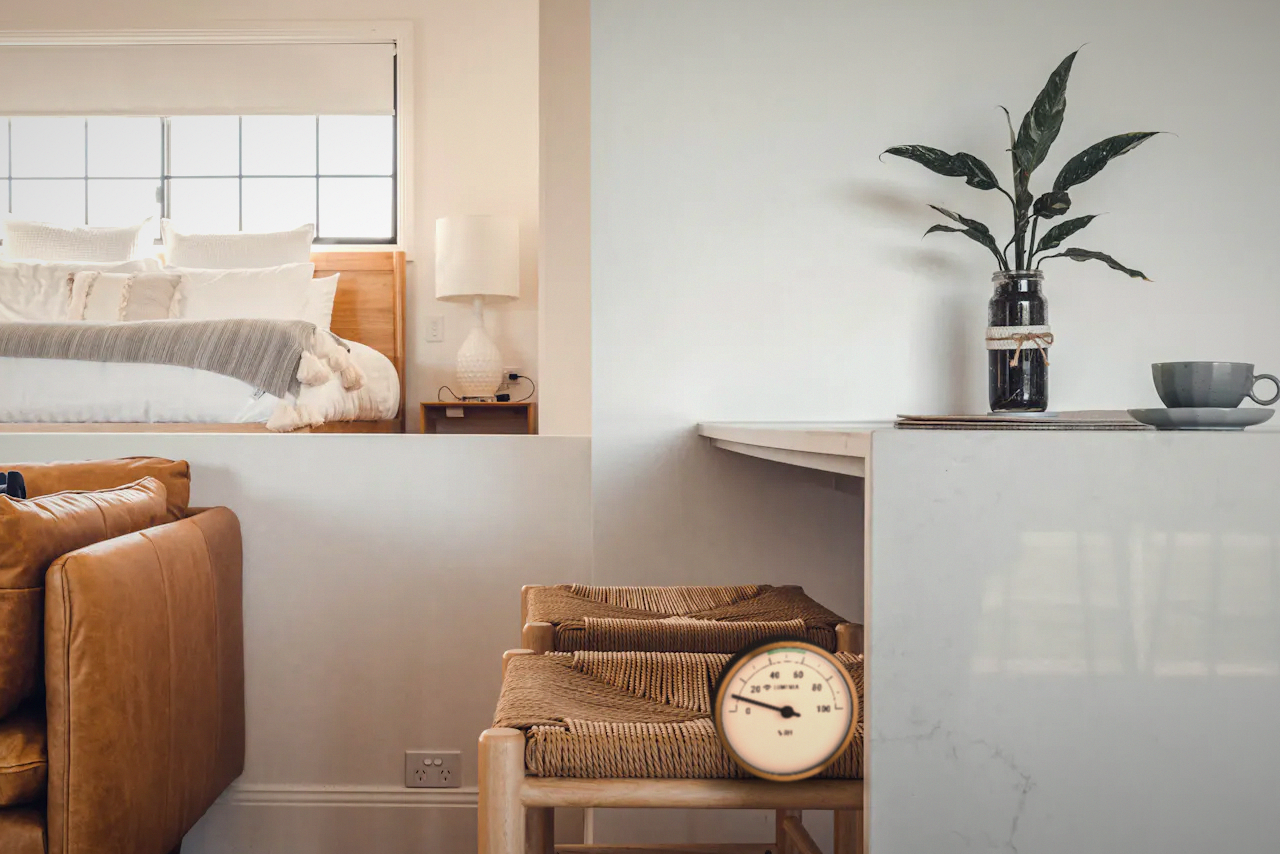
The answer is 10 %
